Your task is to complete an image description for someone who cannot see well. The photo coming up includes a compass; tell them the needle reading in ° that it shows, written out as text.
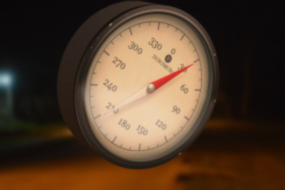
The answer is 30 °
